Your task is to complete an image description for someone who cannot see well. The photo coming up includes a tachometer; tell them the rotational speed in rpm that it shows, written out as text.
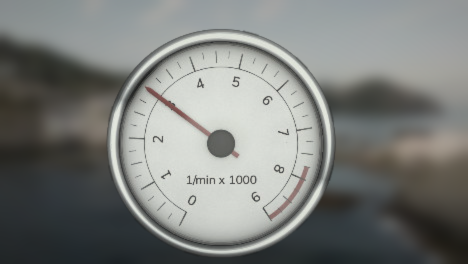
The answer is 3000 rpm
